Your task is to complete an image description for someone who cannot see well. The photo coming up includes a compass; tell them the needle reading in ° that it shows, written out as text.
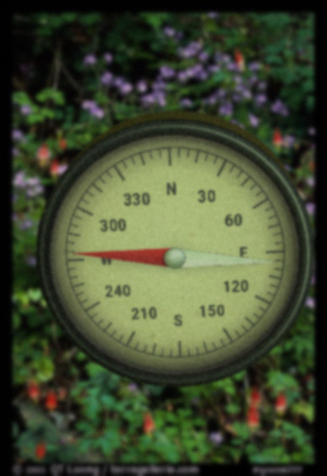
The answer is 275 °
